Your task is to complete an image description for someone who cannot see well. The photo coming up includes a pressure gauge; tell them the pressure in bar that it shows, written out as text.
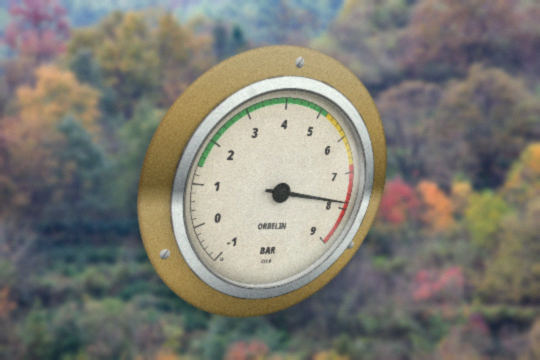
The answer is 7.8 bar
